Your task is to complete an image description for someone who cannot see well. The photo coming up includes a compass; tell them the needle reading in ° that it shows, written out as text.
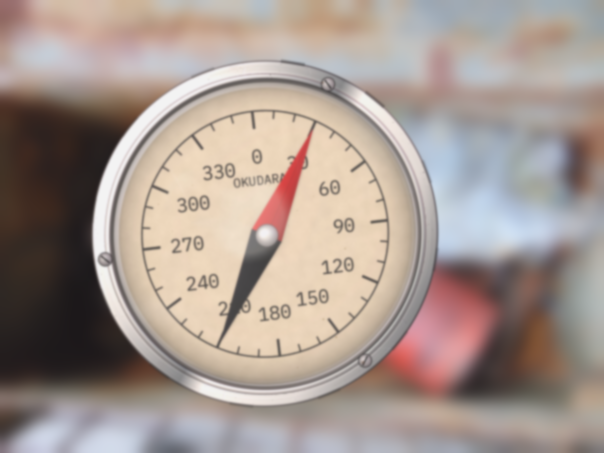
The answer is 30 °
